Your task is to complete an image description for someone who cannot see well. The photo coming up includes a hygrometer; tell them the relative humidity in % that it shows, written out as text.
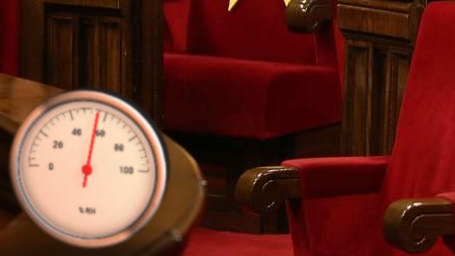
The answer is 56 %
